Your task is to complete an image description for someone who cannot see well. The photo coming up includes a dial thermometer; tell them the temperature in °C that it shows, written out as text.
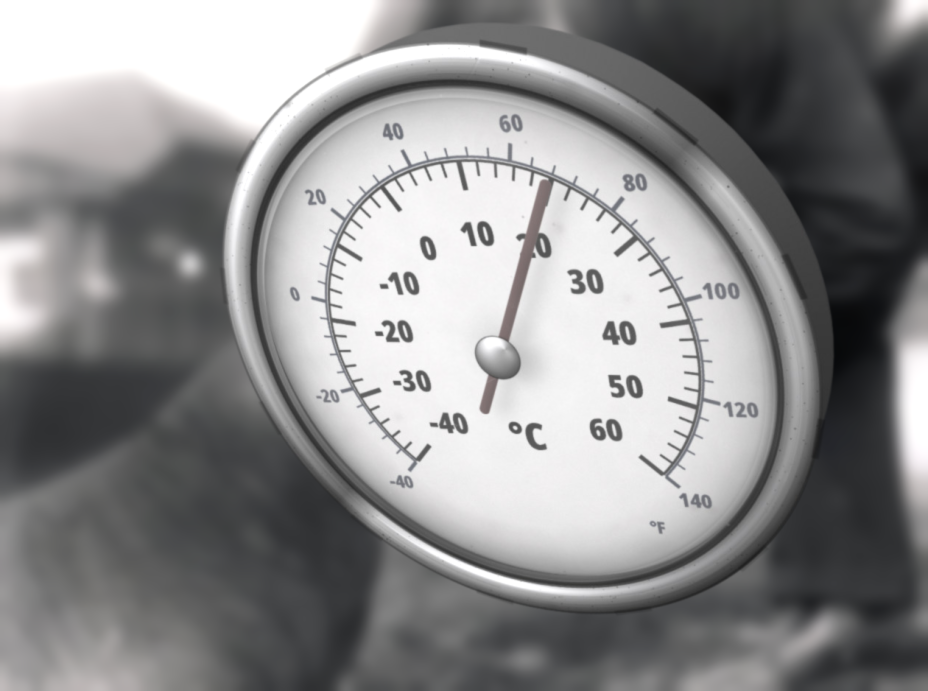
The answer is 20 °C
